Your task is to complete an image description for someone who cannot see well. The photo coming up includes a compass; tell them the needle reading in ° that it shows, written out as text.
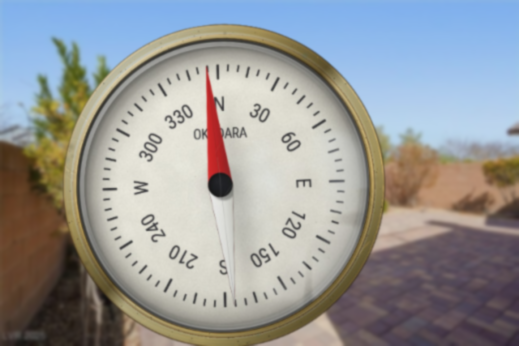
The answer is 355 °
